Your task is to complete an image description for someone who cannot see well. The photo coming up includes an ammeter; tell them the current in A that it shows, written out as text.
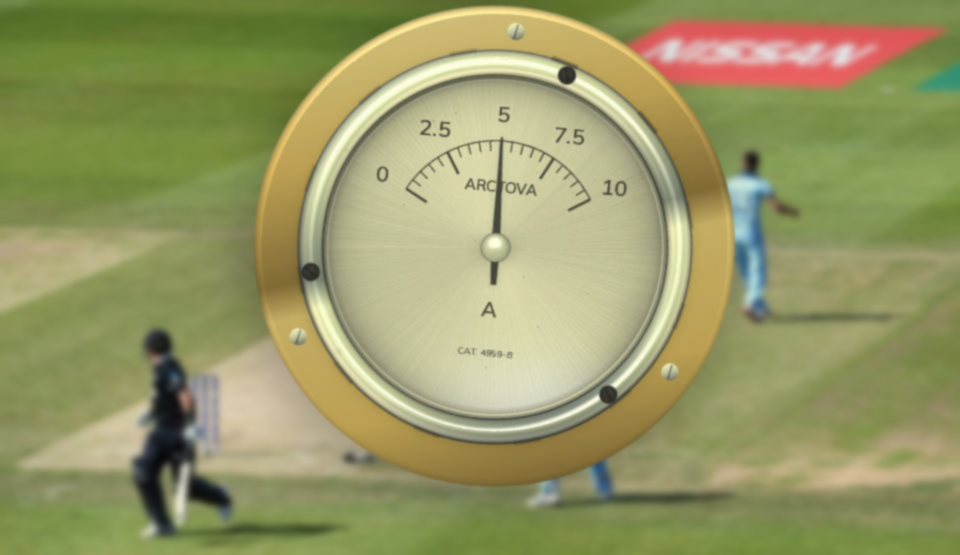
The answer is 5 A
